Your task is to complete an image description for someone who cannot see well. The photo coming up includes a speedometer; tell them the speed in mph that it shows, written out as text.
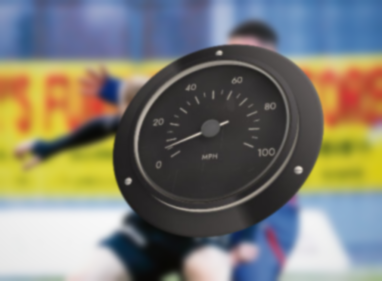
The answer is 5 mph
